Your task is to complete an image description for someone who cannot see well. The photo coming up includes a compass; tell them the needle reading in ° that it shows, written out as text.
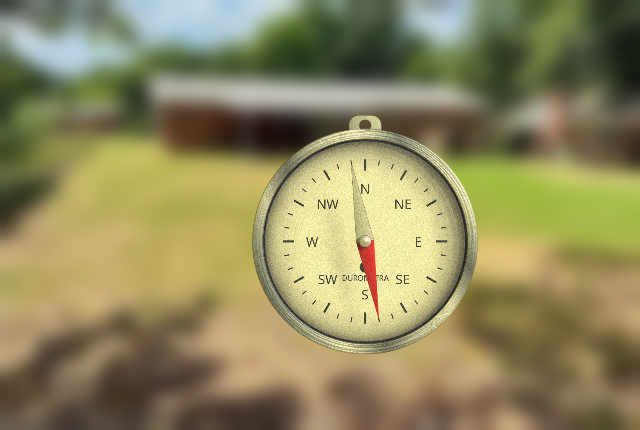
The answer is 170 °
